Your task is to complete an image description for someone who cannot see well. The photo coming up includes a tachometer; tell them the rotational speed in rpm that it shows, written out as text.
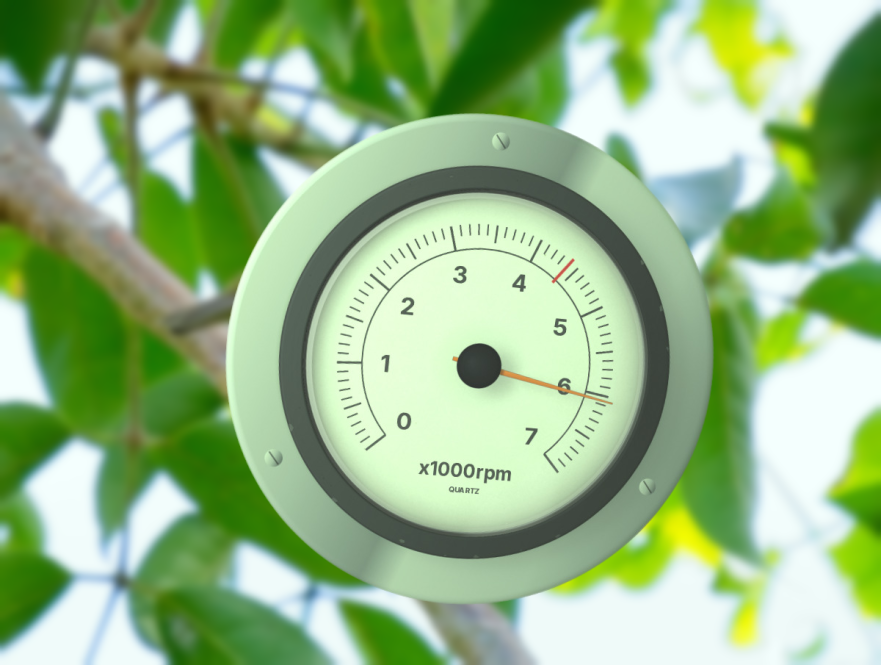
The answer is 6050 rpm
